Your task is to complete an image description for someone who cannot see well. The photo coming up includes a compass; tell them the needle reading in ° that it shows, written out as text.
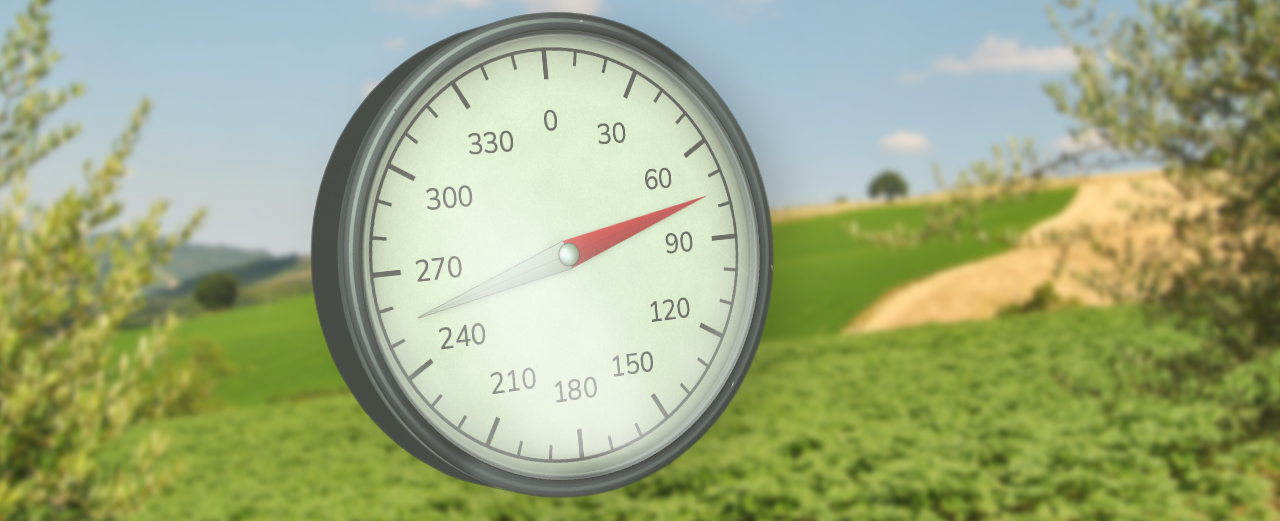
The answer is 75 °
